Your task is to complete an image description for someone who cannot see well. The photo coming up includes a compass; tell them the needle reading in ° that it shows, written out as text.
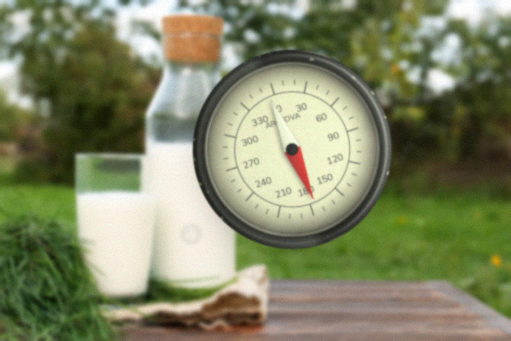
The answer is 175 °
